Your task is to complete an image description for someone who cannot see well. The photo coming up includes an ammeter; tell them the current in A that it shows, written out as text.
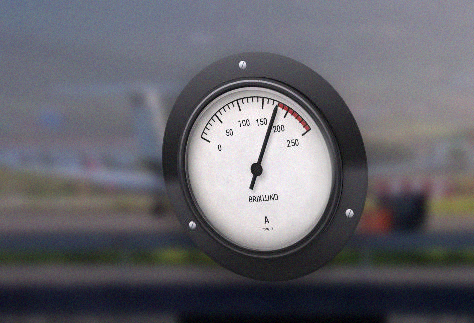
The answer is 180 A
